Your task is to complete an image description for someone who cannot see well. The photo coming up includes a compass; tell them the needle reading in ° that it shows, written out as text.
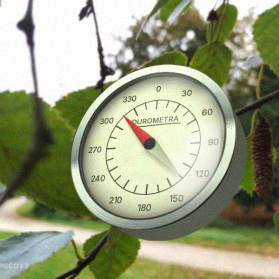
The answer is 315 °
